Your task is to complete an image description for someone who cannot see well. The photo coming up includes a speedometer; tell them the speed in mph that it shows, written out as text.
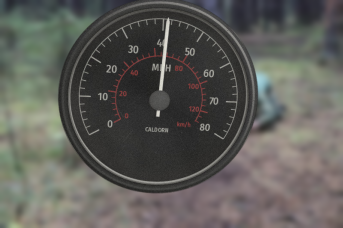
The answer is 41 mph
